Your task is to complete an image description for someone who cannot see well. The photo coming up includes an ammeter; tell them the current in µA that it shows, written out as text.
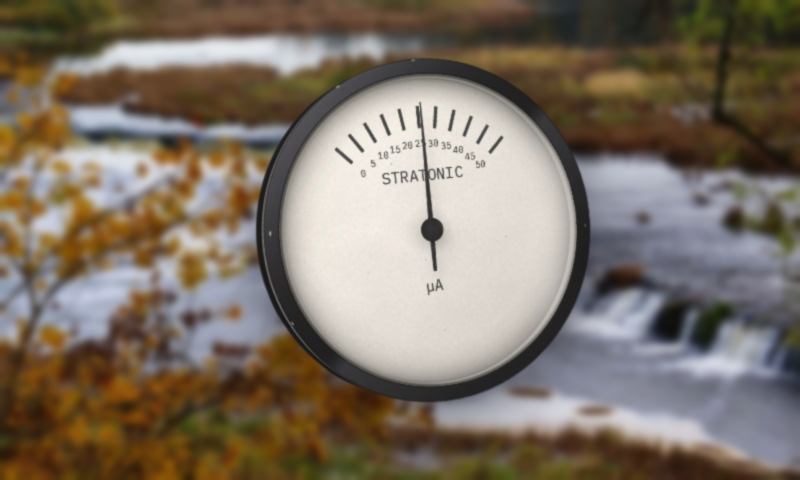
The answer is 25 µA
